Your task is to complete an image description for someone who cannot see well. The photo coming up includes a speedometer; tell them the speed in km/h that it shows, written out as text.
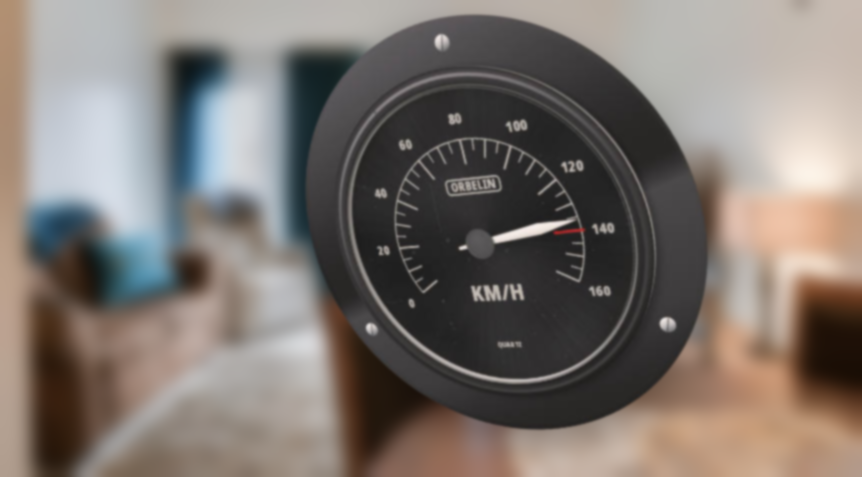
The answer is 135 km/h
